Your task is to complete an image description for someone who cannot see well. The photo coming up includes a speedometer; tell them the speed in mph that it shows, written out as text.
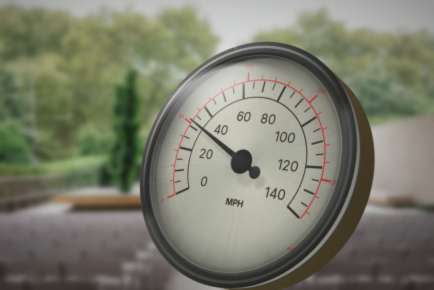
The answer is 32.5 mph
